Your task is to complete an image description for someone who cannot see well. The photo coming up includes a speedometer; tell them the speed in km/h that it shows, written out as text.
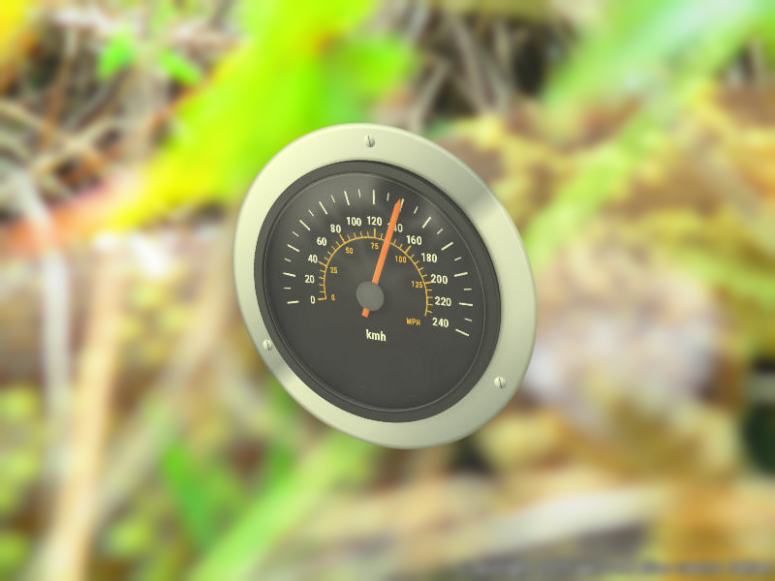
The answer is 140 km/h
